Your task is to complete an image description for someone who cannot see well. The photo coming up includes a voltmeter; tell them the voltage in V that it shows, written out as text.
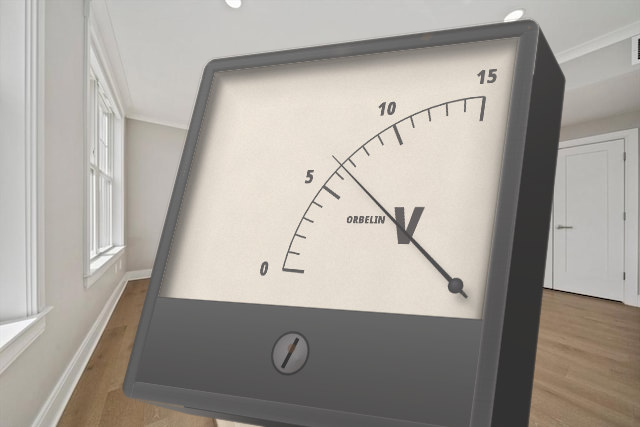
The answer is 6.5 V
